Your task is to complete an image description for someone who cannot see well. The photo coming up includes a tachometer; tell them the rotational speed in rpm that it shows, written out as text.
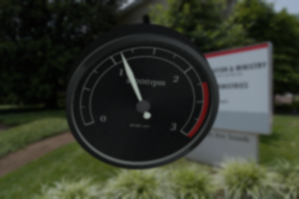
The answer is 1125 rpm
